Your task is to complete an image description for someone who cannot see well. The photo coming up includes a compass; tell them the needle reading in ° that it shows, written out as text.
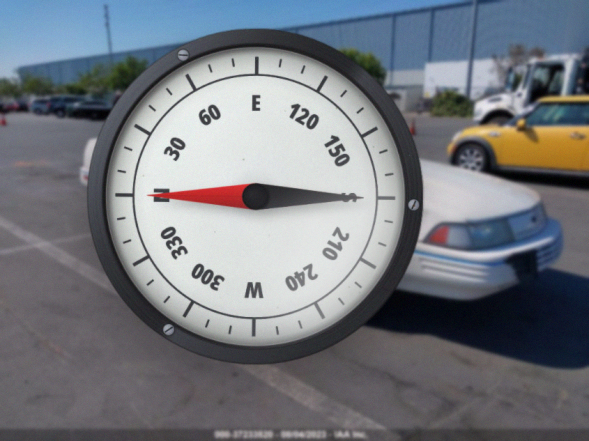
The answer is 0 °
